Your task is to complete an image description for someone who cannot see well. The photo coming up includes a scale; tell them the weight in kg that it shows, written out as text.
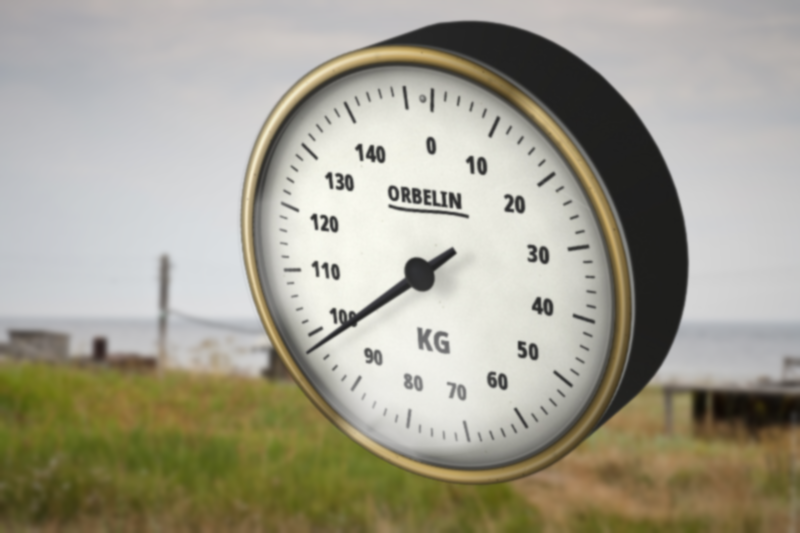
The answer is 98 kg
